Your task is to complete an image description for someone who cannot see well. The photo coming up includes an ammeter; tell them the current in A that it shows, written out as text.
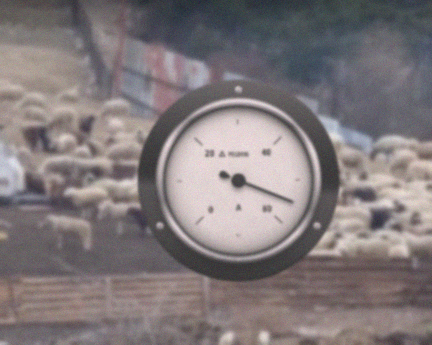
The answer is 55 A
